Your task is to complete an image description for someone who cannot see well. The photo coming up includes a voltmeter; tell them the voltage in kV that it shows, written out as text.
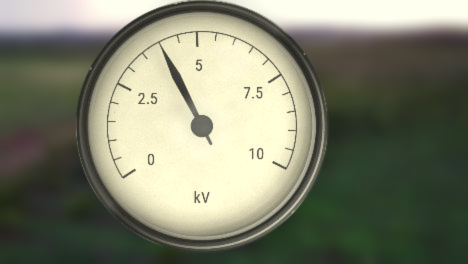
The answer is 4 kV
